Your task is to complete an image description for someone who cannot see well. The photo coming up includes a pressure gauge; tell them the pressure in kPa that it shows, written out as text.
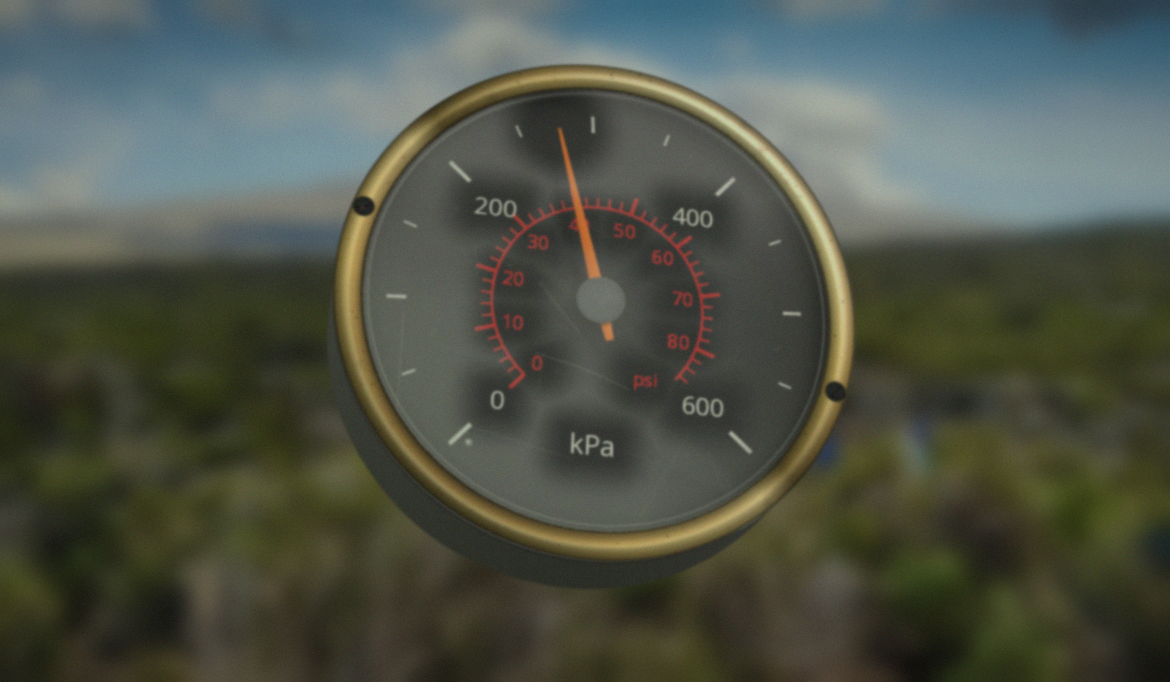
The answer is 275 kPa
